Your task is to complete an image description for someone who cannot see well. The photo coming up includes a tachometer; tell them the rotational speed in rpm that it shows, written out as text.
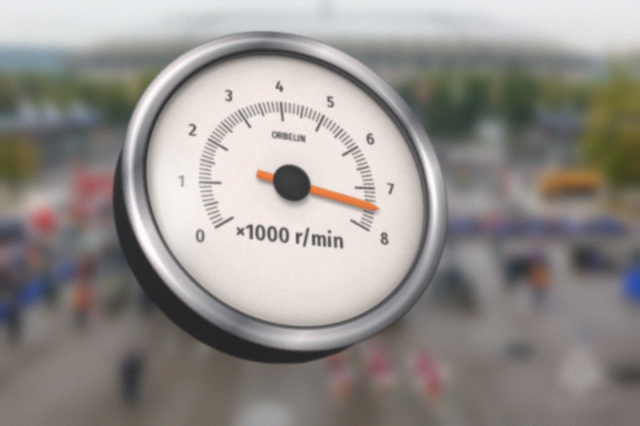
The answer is 7500 rpm
